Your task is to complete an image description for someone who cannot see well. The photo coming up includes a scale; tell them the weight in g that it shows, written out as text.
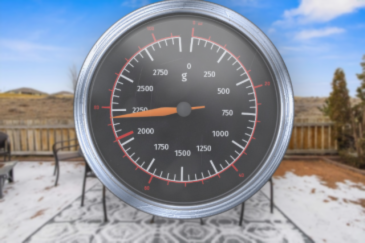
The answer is 2200 g
